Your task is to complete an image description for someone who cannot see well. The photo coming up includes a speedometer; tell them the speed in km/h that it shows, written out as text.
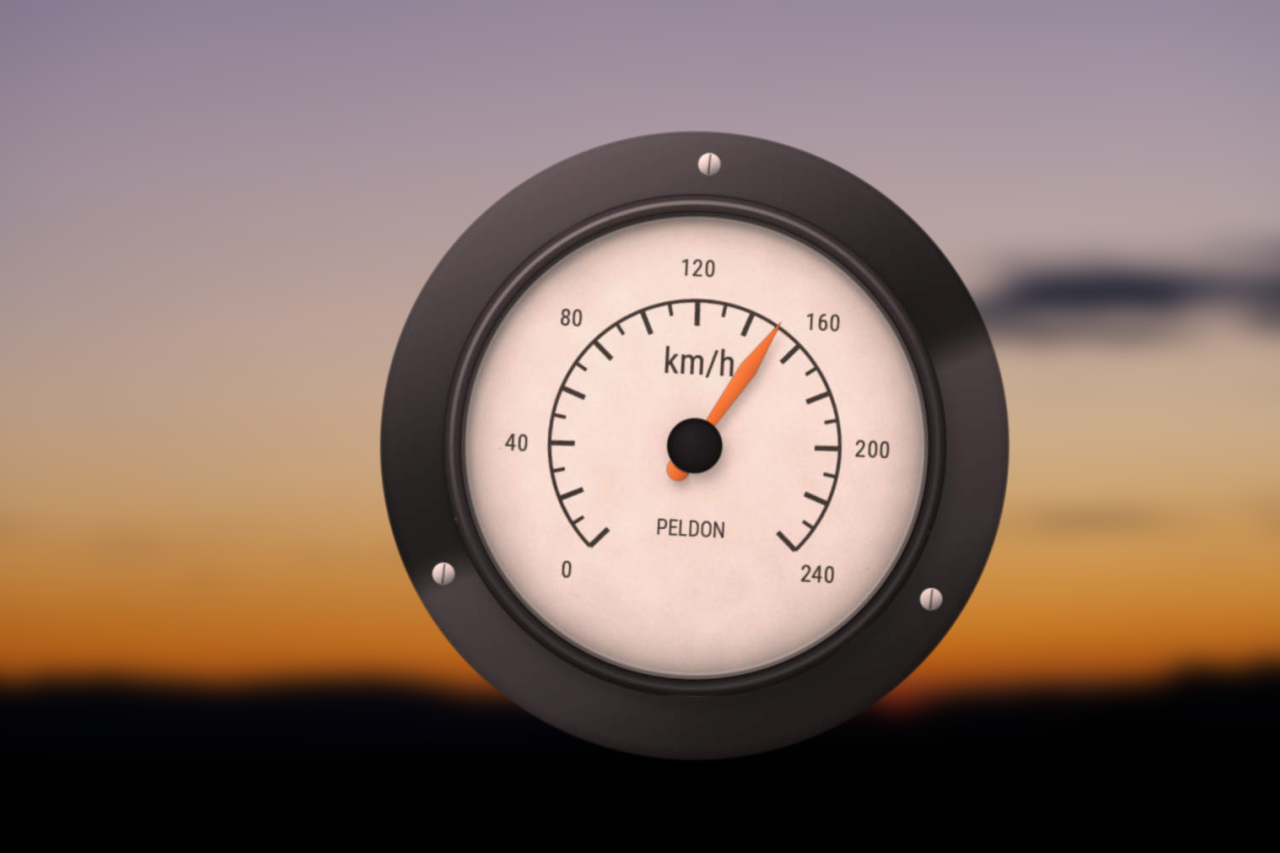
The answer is 150 km/h
